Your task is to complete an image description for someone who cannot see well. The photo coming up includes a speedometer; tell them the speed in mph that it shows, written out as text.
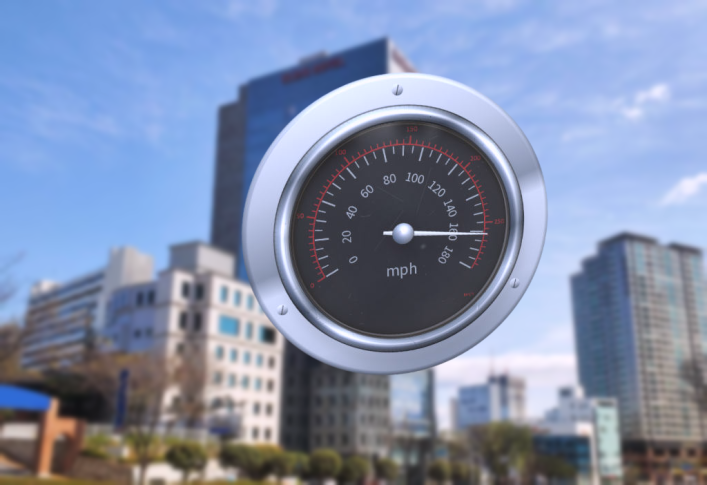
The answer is 160 mph
